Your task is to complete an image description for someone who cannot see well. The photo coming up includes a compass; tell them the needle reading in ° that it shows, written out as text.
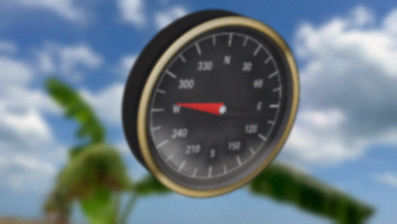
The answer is 277.5 °
